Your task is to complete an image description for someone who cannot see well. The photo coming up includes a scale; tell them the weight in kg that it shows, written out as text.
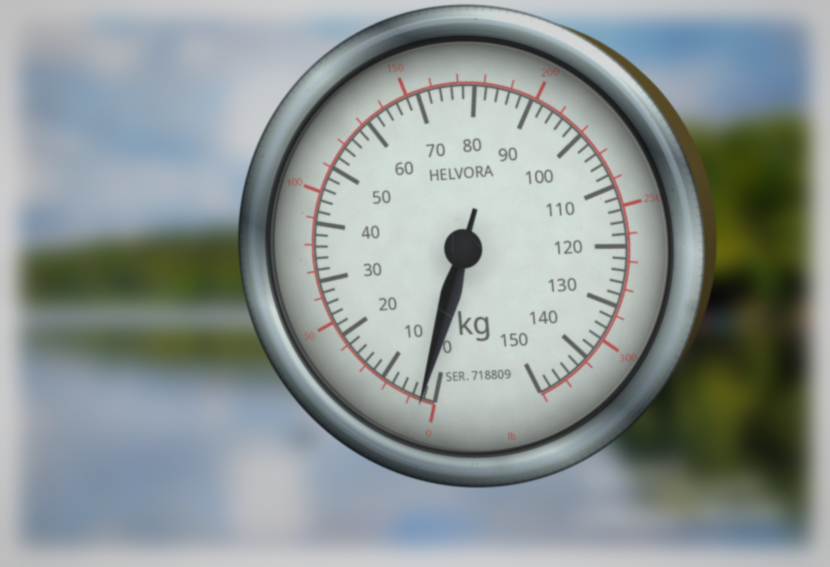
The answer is 2 kg
